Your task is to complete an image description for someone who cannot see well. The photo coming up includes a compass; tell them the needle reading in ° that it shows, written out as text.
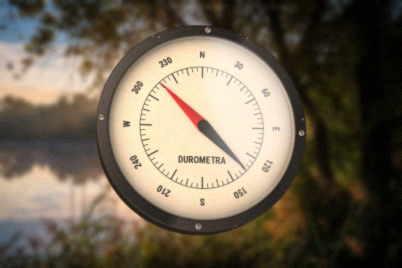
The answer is 315 °
